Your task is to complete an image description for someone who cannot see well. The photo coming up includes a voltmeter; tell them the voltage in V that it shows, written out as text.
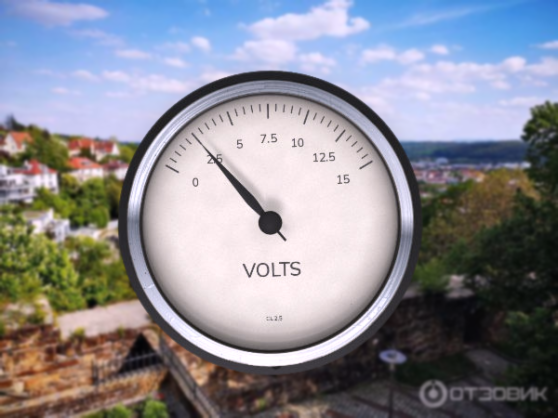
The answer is 2.5 V
